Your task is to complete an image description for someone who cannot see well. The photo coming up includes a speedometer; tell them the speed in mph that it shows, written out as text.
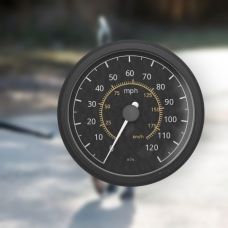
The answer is 0 mph
